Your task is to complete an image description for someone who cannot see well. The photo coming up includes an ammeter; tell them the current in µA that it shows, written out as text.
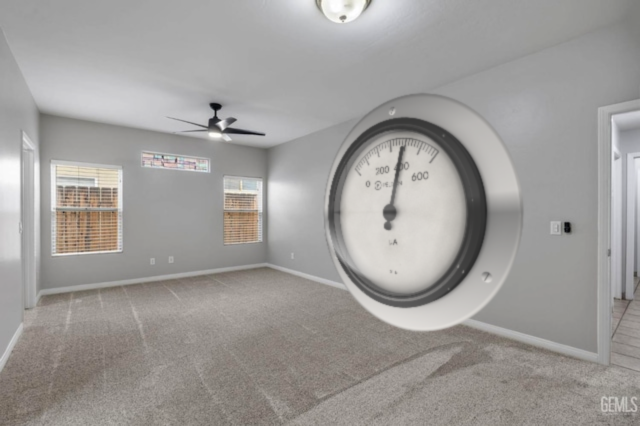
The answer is 400 µA
